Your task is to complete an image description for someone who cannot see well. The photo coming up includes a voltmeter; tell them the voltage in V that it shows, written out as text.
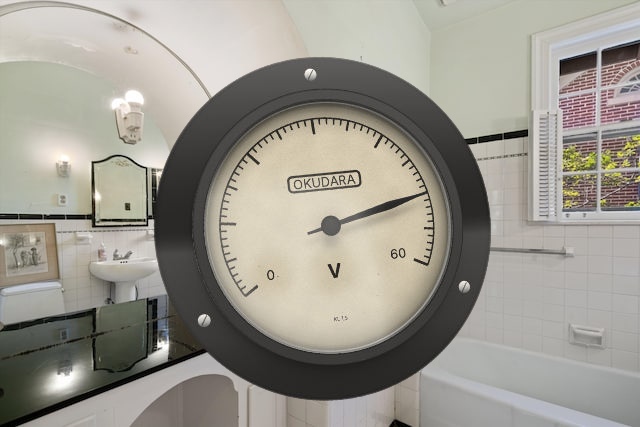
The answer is 50 V
